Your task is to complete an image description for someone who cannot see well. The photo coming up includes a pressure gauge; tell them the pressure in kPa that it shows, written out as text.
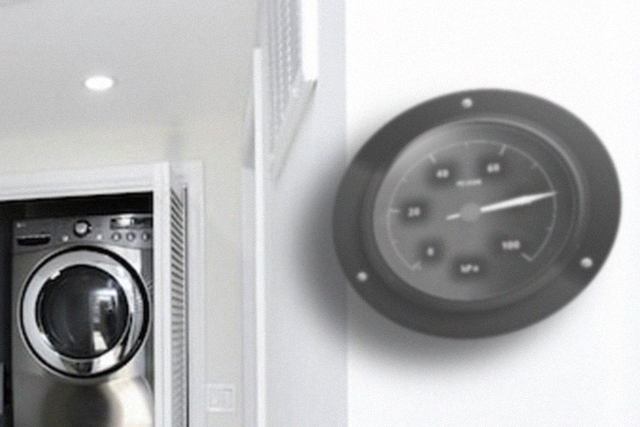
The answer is 80 kPa
